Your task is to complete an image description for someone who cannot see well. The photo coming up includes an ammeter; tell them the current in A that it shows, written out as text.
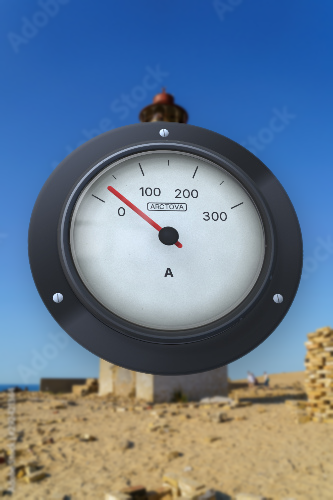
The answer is 25 A
